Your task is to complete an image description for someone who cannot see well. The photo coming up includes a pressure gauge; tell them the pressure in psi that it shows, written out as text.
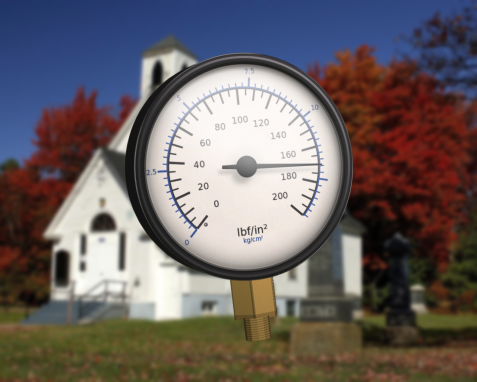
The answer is 170 psi
